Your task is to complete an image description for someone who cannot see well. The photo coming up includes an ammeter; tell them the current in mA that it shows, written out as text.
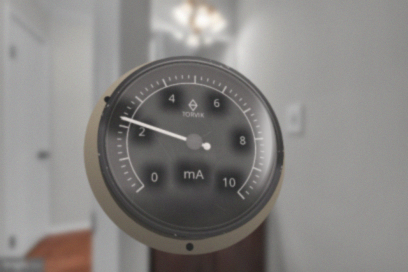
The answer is 2.2 mA
